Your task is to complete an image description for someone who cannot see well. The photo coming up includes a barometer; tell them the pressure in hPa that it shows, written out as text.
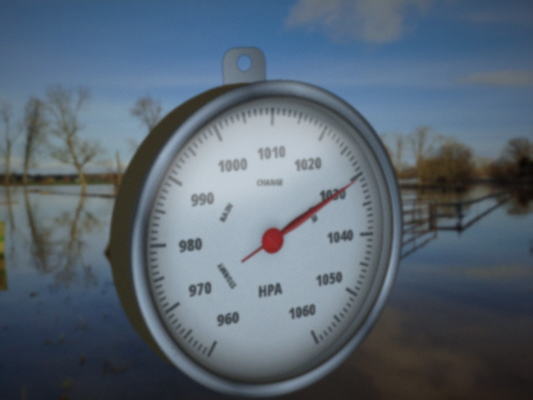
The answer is 1030 hPa
